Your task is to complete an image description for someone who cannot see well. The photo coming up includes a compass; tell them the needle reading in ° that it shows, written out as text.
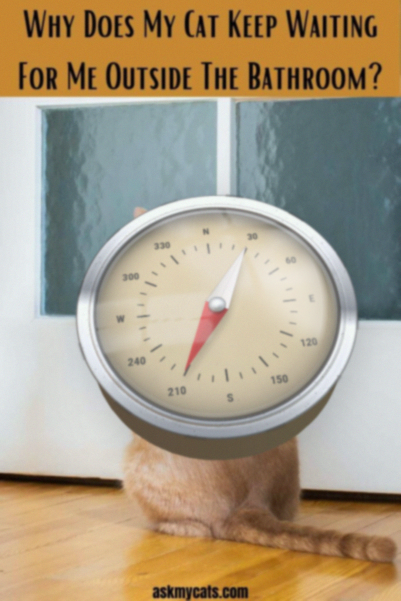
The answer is 210 °
